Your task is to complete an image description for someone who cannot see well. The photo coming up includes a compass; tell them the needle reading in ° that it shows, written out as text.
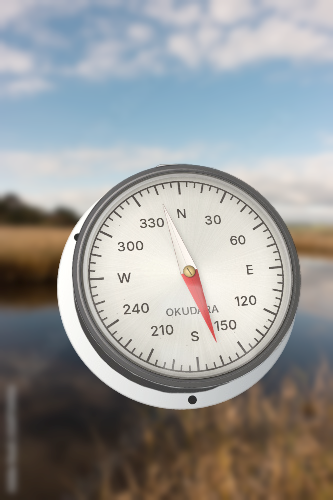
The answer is 165 °
